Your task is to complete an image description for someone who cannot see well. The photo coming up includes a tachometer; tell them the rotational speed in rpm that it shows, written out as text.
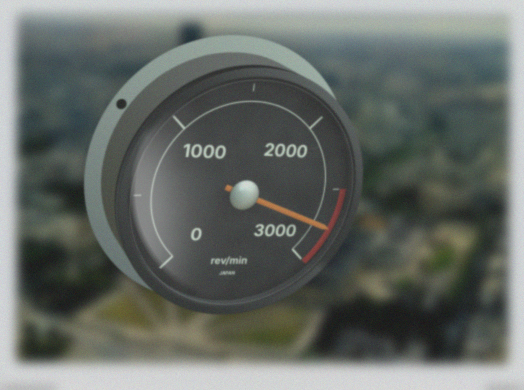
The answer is 2750 rpm
